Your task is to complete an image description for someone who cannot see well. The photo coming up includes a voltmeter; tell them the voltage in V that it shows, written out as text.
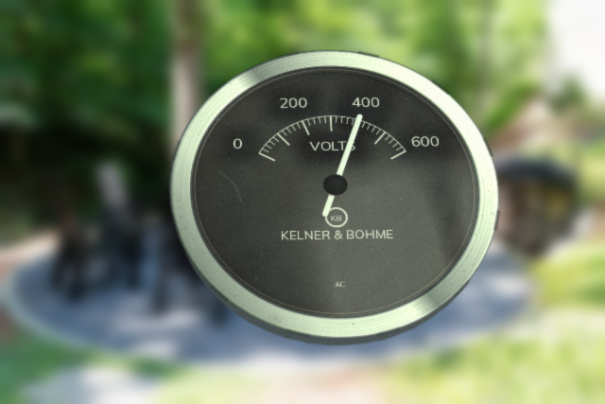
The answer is 400 V
